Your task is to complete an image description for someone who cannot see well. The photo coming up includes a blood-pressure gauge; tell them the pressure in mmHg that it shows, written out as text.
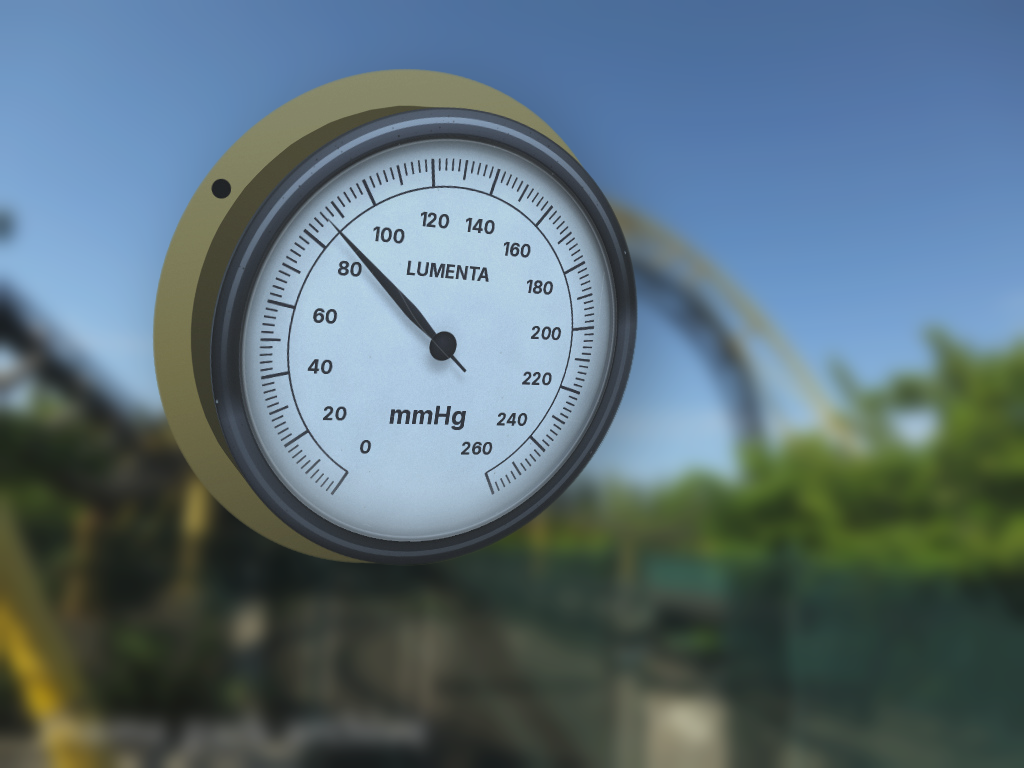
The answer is 86 mmHg
